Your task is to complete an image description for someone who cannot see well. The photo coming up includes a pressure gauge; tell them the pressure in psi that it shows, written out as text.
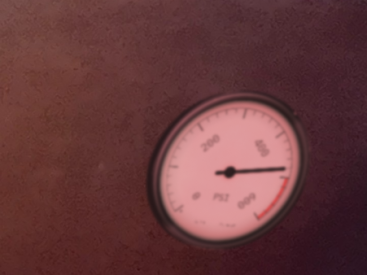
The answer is 480 psi
